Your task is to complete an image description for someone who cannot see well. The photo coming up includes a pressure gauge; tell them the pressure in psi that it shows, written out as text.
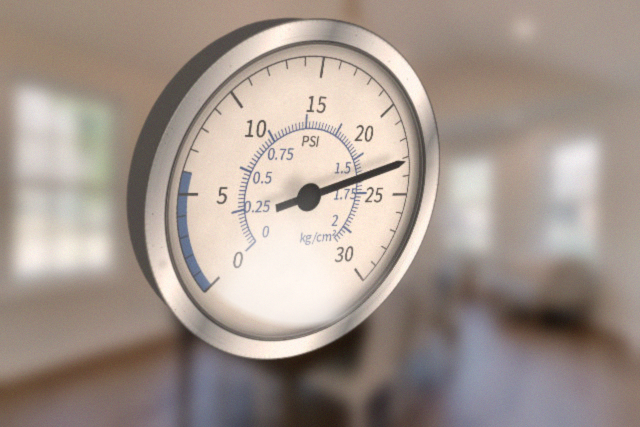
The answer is 23 psi
